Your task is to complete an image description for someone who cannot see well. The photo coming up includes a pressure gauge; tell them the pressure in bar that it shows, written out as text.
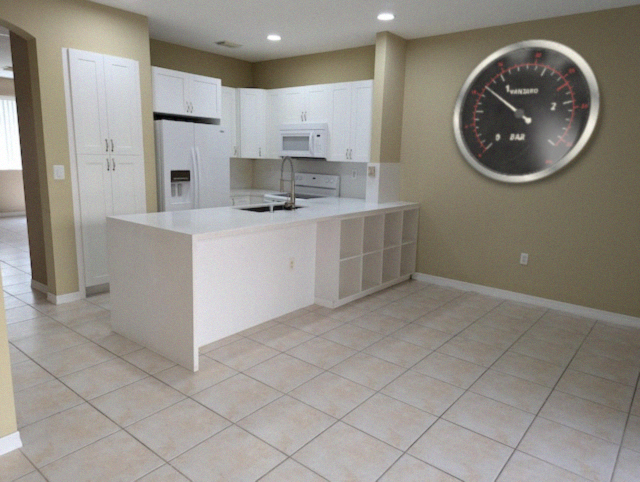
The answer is 0.8 bar
